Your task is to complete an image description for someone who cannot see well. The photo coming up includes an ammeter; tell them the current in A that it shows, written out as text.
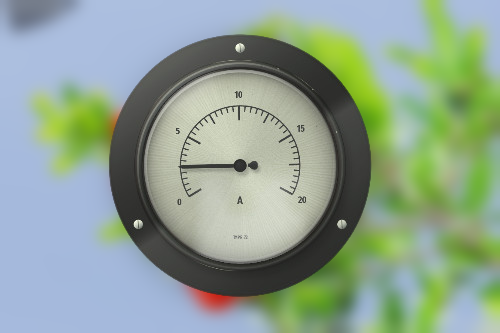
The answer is 2.5 A
